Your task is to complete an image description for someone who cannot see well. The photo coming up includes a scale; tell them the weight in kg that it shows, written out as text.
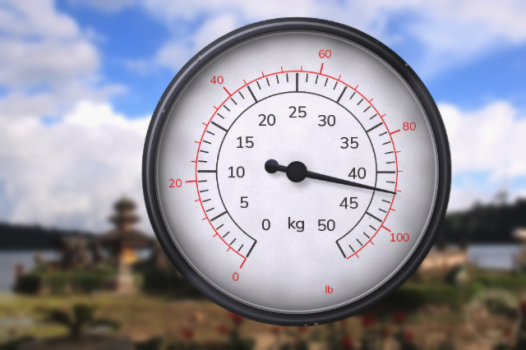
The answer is 42 kg
